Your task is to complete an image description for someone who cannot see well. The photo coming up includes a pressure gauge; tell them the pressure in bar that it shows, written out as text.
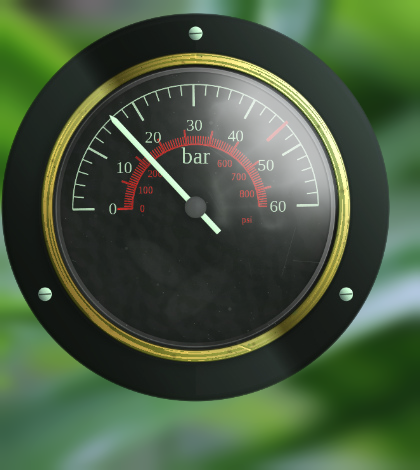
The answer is 16 bar
